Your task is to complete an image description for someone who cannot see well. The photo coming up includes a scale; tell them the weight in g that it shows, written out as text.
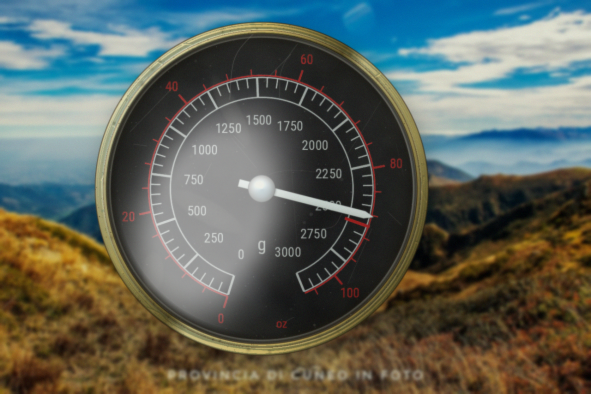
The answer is 2500 g
